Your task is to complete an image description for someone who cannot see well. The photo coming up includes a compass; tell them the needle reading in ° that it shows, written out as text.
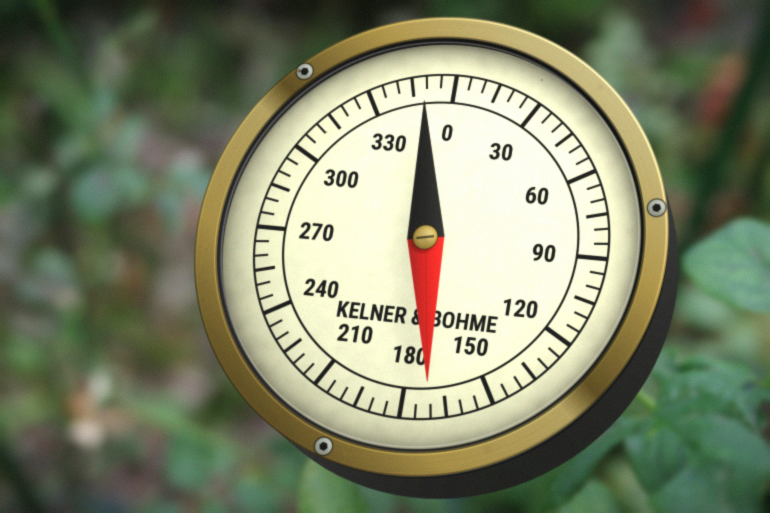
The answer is 170 °
